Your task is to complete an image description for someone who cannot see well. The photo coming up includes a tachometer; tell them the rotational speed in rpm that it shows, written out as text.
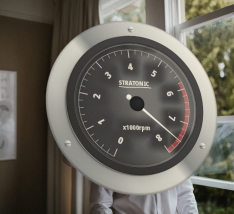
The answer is 7600 rpm
